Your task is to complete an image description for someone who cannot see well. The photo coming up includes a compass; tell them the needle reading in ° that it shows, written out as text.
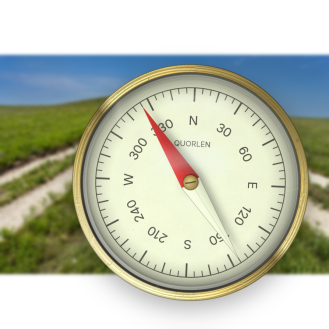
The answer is 325 °
